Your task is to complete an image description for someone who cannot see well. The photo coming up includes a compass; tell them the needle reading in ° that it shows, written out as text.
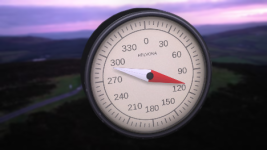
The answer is 110 °
